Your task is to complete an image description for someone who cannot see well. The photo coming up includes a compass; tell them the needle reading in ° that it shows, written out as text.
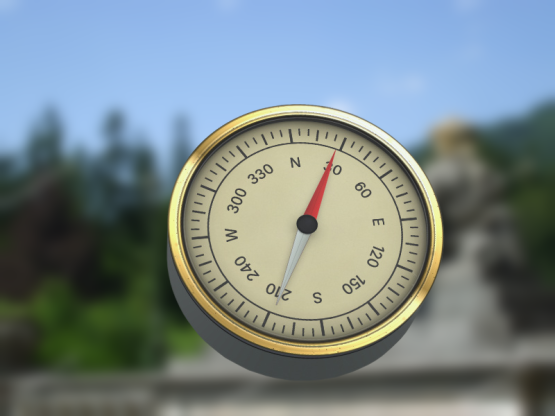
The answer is 27.5 °
